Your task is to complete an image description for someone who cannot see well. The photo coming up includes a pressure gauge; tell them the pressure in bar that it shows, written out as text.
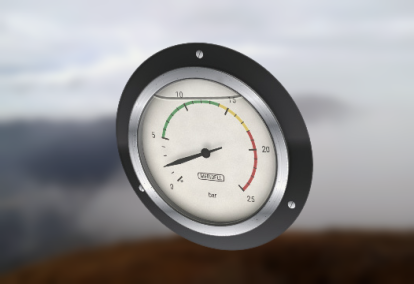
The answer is 2 bar
